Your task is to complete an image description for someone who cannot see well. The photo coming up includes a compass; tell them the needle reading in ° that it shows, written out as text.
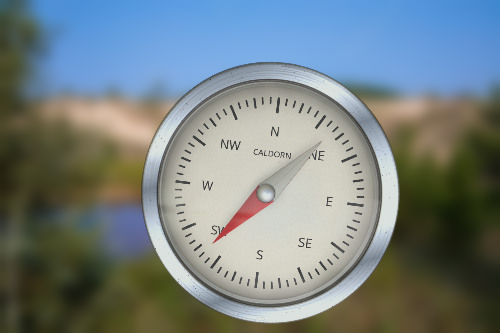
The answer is 220 °
